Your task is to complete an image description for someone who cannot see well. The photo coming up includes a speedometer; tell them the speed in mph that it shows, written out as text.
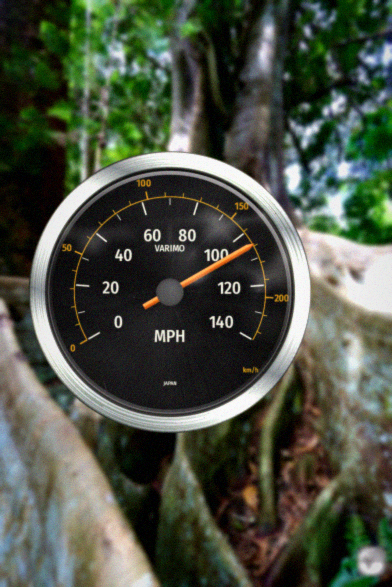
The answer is 105 mph
